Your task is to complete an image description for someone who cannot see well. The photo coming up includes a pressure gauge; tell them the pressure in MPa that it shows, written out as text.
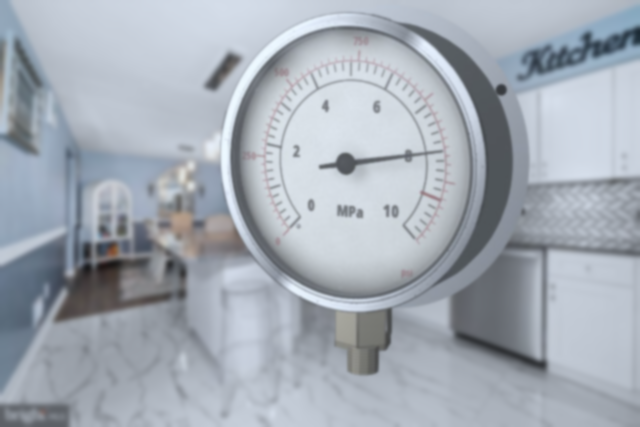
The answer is 8 MPa
